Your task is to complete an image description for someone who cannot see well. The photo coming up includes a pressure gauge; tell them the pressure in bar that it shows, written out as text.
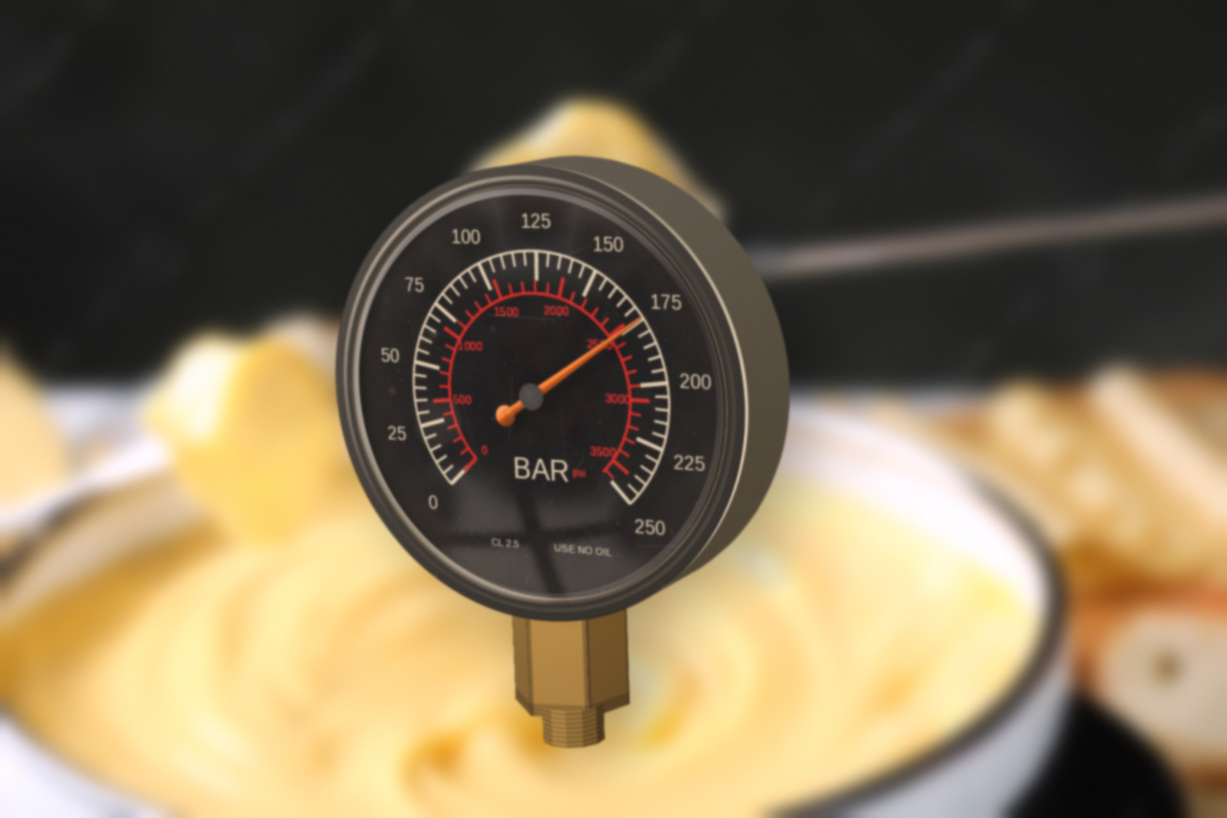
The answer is 175 bar
